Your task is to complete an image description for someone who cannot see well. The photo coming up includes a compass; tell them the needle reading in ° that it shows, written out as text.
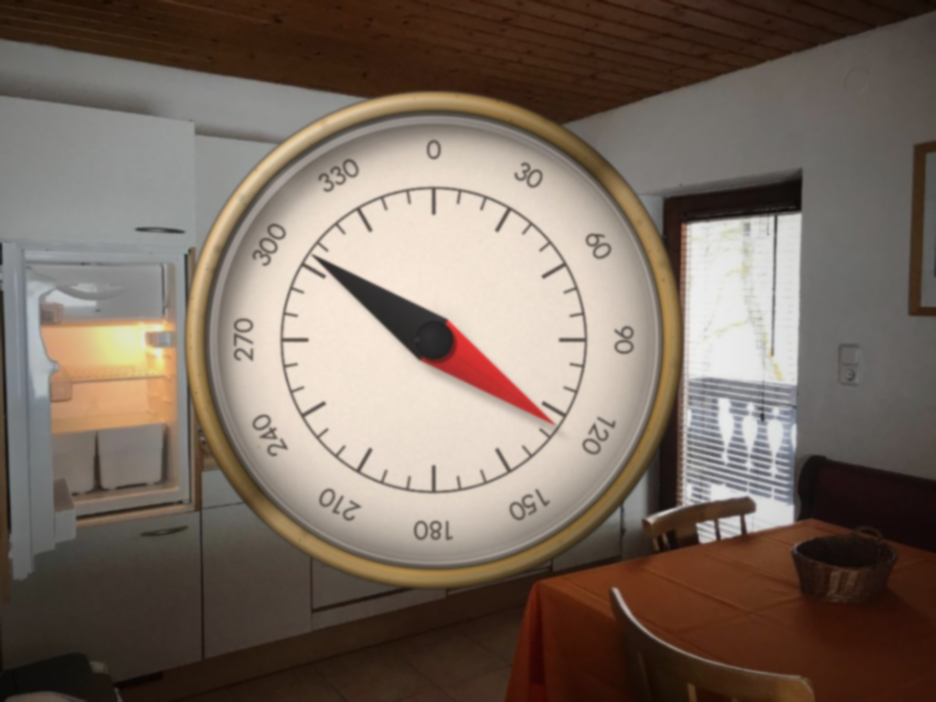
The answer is 125 °
